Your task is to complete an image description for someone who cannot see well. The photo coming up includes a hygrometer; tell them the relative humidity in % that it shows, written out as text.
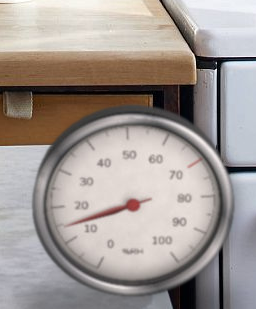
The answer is 15 %
